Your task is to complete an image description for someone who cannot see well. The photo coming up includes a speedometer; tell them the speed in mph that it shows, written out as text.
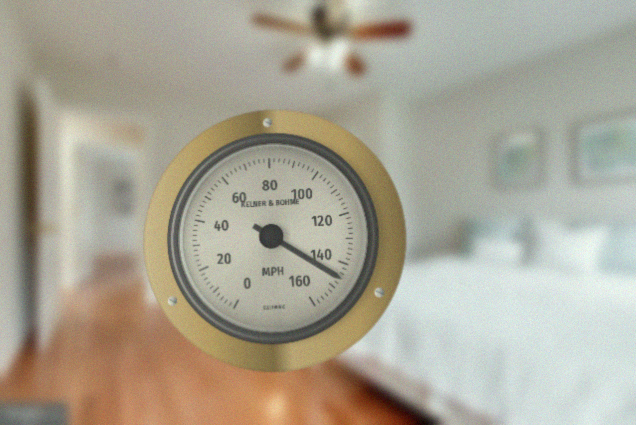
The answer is 146 mph
